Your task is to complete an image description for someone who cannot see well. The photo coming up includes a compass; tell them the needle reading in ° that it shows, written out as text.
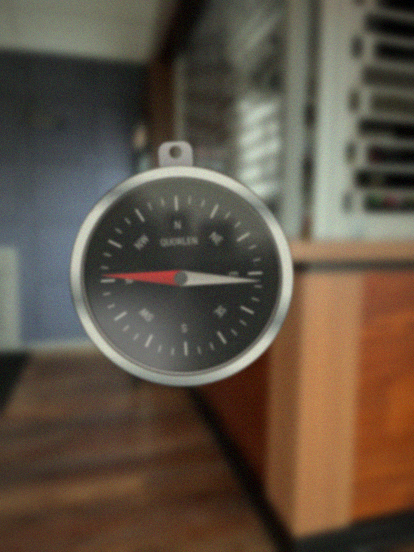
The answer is 275 °
